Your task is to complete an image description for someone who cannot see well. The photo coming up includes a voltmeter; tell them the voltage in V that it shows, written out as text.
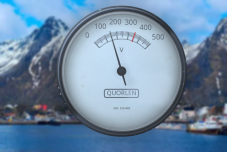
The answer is 150 V
